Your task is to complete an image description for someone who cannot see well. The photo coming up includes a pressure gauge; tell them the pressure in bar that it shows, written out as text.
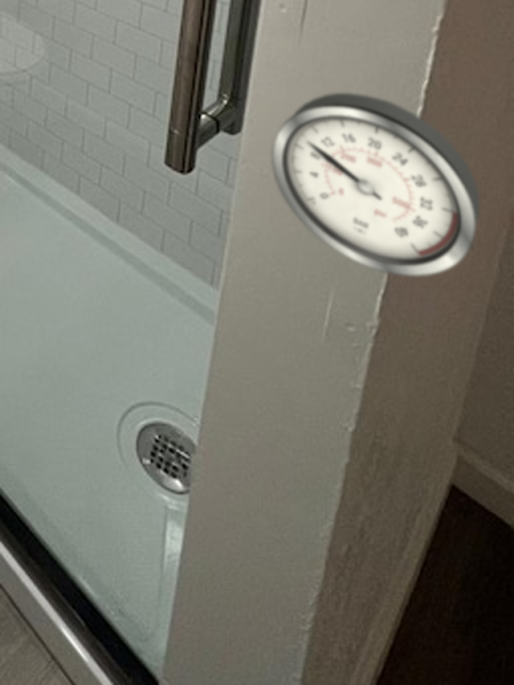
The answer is 10 bar
